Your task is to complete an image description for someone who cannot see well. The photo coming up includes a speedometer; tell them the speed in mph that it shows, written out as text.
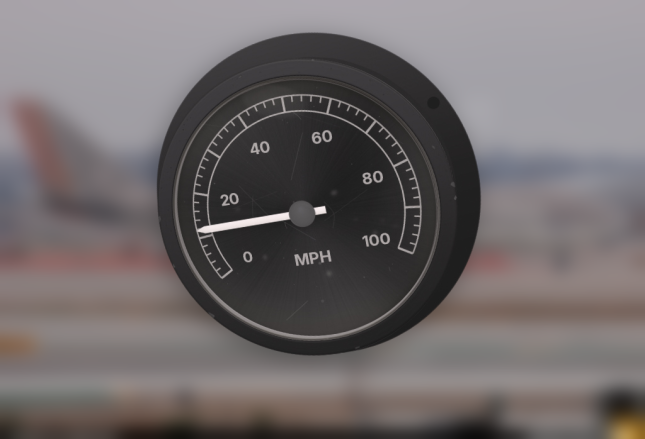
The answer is 12 mph
